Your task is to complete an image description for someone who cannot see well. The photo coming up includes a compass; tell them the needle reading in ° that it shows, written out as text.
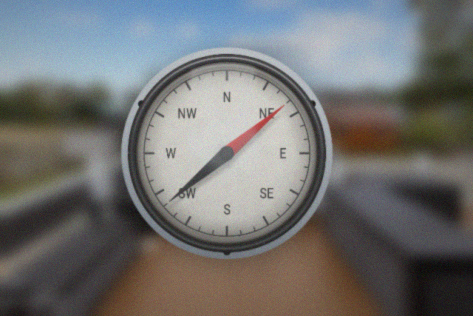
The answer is 50 °
